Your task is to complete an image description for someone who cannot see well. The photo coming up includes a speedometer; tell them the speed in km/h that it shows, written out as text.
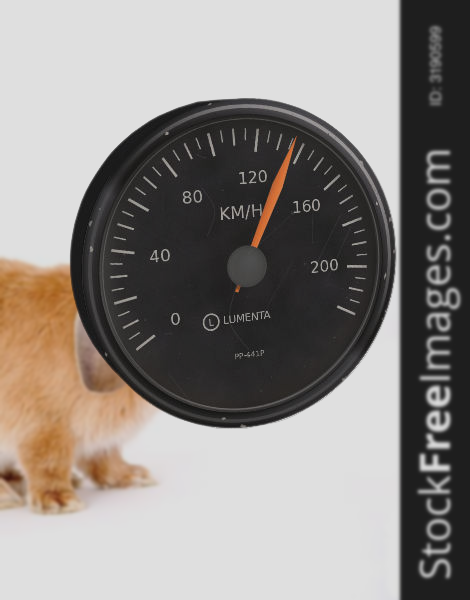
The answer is 135 km/h
